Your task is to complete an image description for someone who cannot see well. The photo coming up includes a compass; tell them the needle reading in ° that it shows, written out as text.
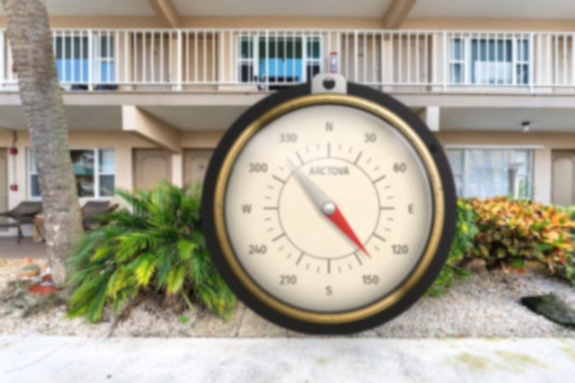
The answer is 140 °
